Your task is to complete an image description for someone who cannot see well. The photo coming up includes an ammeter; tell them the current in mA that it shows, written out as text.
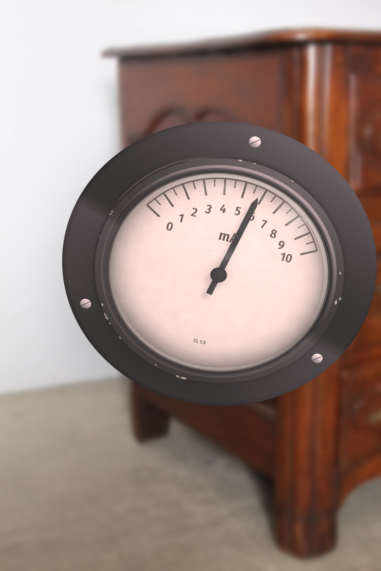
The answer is 5.75 mA
